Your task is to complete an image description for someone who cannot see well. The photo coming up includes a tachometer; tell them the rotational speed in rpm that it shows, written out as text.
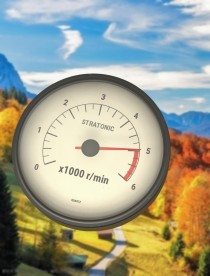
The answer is 5000 rpm
